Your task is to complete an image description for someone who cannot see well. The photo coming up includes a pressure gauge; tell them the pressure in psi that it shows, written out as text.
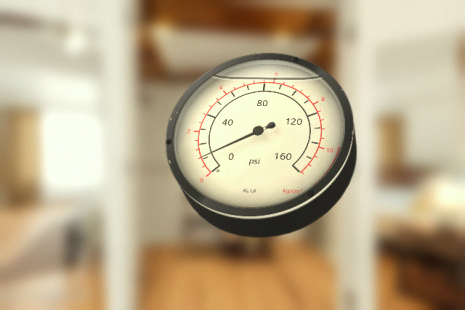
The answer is 10 psi
